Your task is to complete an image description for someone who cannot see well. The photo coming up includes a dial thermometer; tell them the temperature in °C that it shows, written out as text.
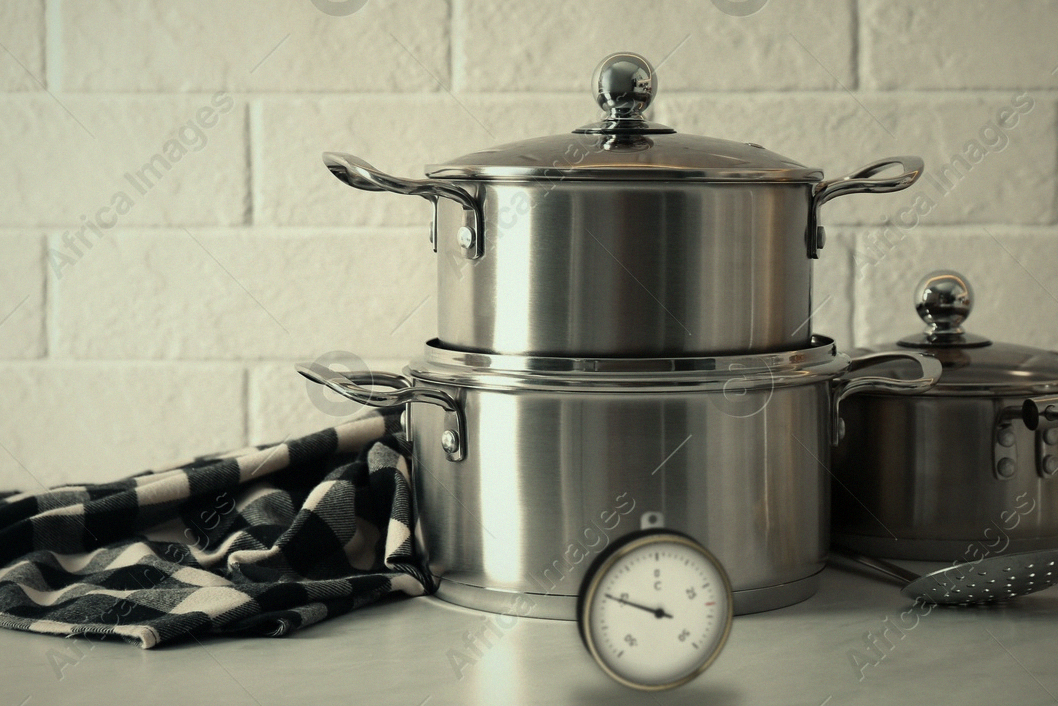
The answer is -25 °C
